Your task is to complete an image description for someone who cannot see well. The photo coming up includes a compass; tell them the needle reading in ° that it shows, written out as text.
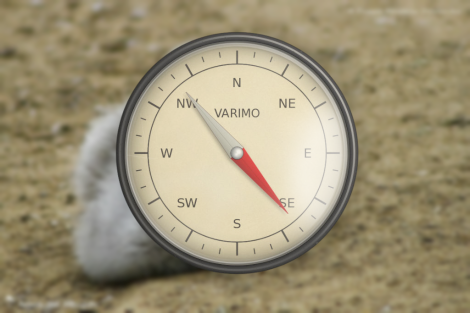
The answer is 140 °
